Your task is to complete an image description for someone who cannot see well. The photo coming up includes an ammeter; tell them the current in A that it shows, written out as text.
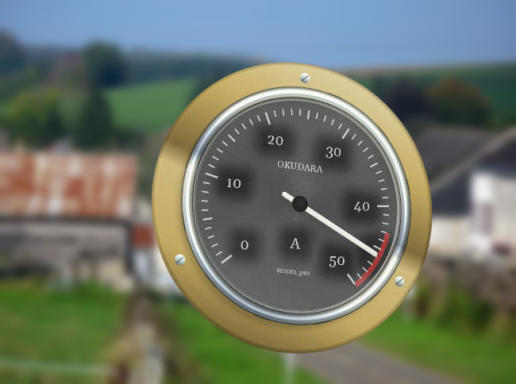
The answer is 46 A
